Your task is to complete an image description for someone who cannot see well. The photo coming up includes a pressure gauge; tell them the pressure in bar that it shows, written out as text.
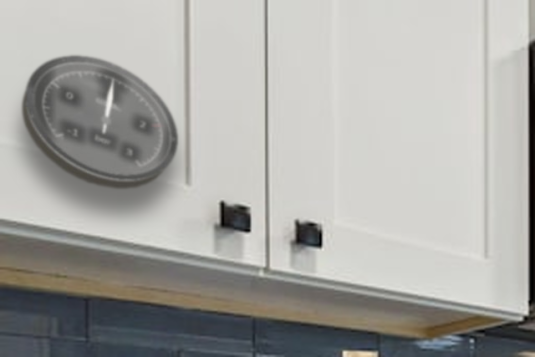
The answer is 1 bar
